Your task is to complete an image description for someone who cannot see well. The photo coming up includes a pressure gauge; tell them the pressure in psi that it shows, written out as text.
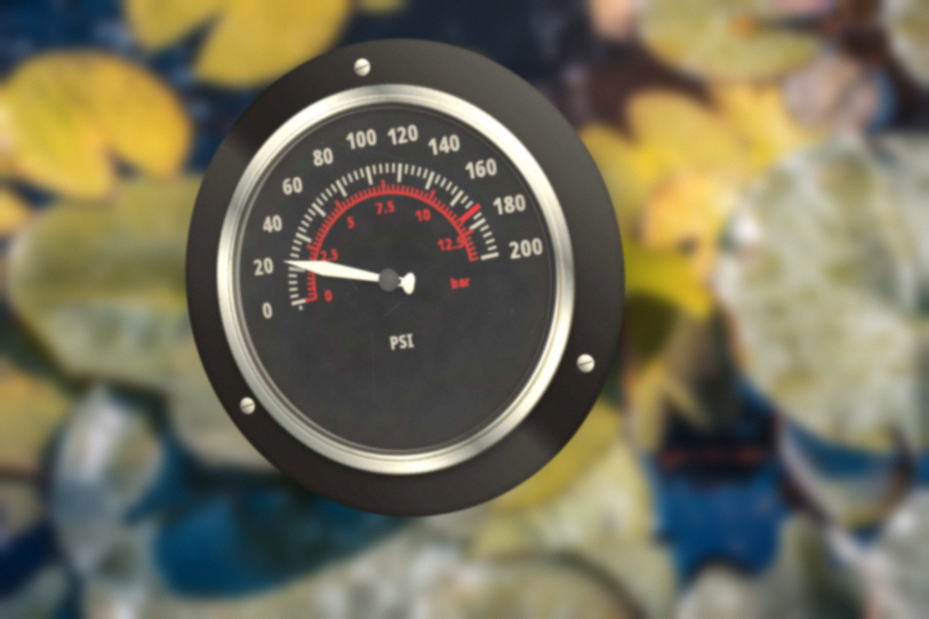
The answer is 24 psi
